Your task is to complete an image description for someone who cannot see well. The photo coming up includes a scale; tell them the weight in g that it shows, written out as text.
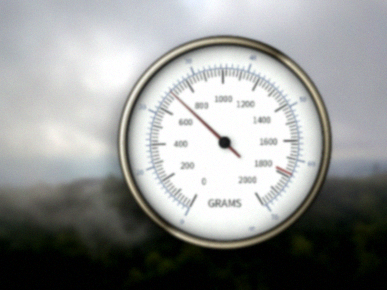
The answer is 700 g
